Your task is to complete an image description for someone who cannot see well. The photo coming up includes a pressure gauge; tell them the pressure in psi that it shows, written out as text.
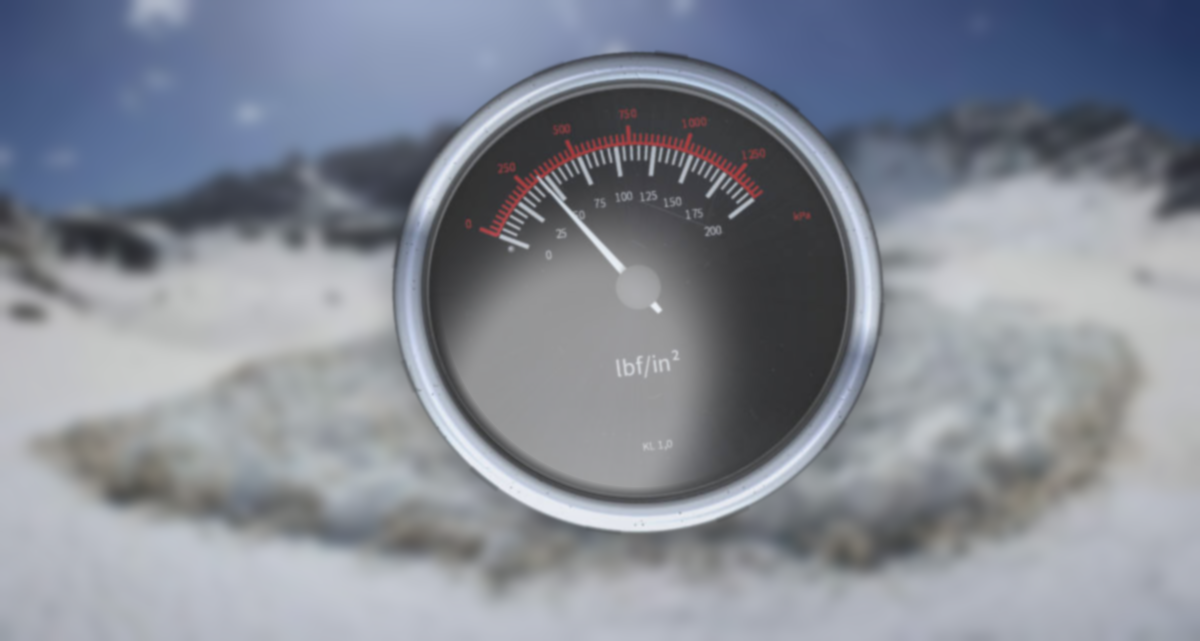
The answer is 45 psi
